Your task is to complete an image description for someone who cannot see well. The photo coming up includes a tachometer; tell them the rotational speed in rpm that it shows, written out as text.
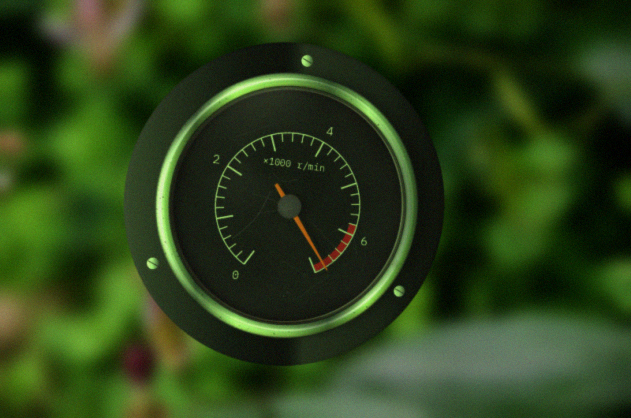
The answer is 6800 rpm
